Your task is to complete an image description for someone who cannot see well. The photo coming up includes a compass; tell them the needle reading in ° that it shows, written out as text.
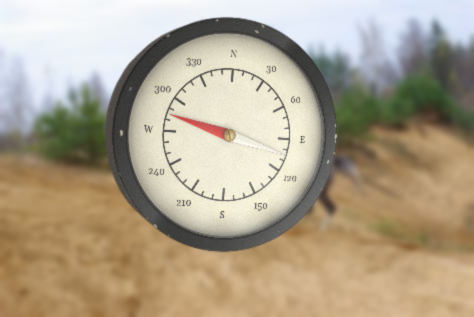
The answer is 285 °
